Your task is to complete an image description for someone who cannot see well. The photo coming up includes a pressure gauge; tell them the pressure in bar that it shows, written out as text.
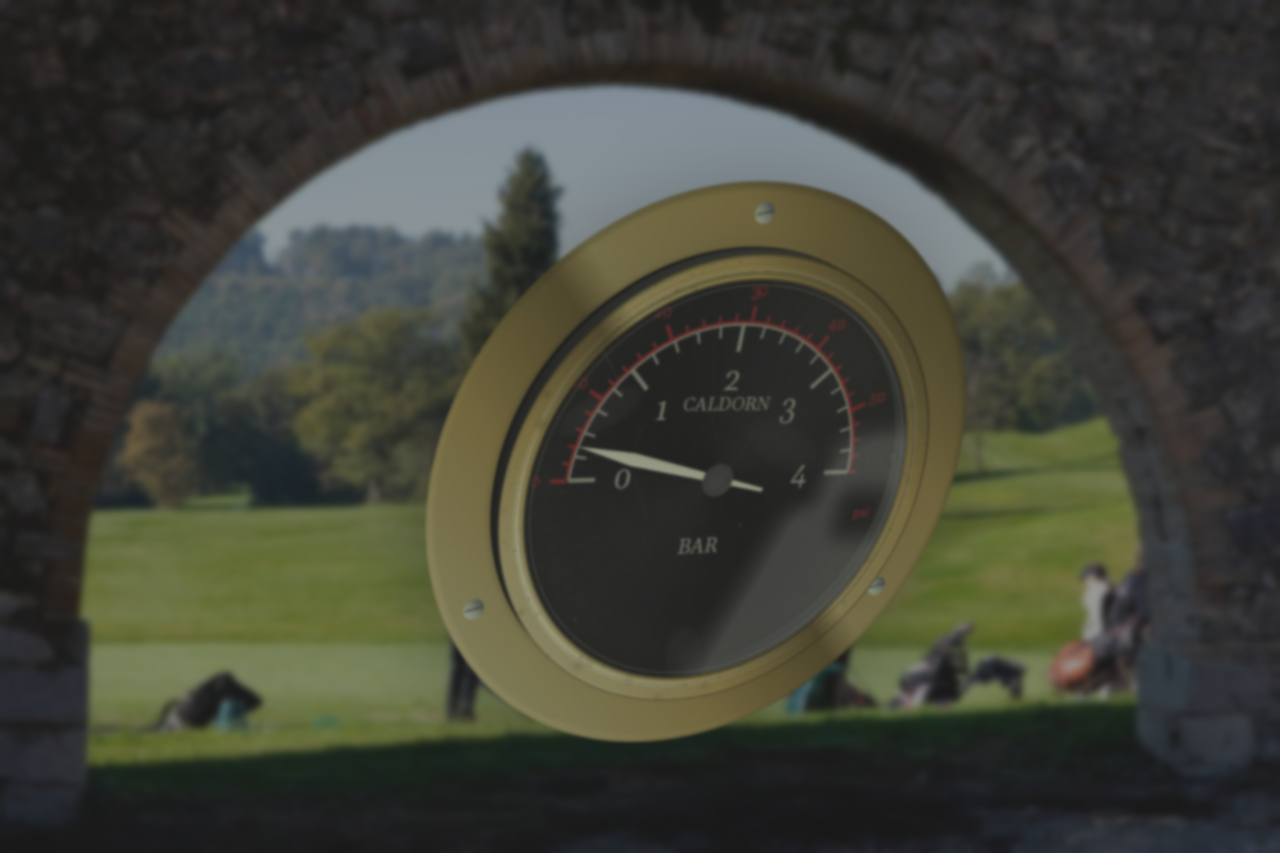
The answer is 0.3 bar
